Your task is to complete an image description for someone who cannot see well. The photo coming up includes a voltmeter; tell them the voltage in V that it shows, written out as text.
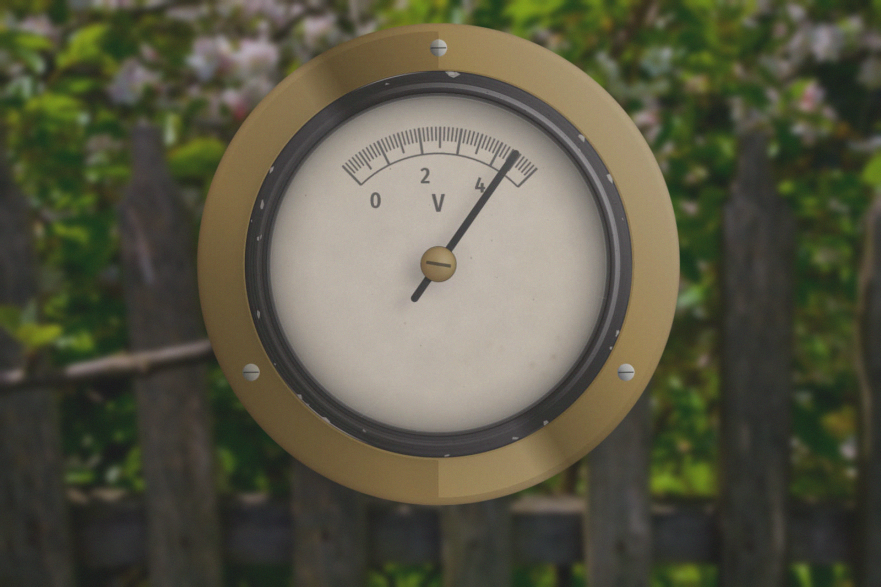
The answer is 4.4 V
